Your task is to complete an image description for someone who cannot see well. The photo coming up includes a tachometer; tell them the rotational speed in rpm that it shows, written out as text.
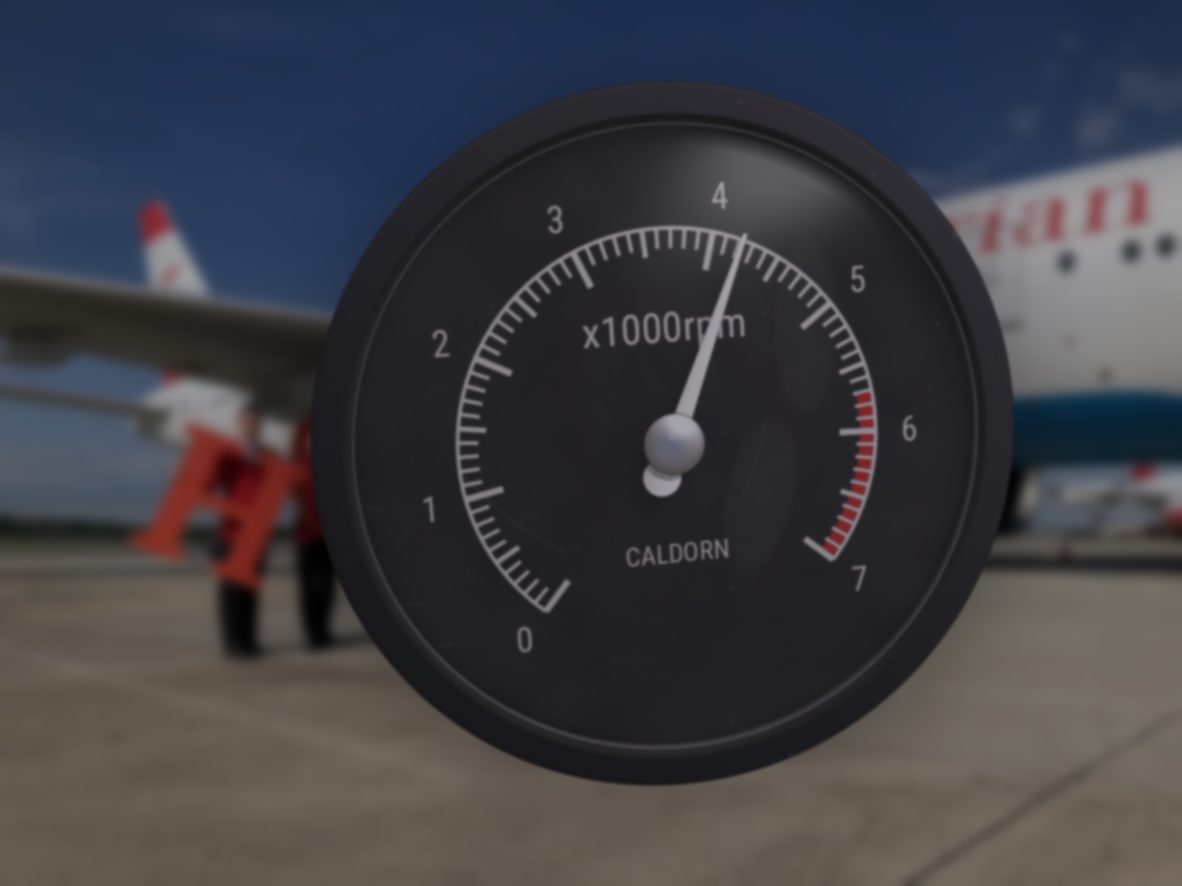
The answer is 4200 rpm
